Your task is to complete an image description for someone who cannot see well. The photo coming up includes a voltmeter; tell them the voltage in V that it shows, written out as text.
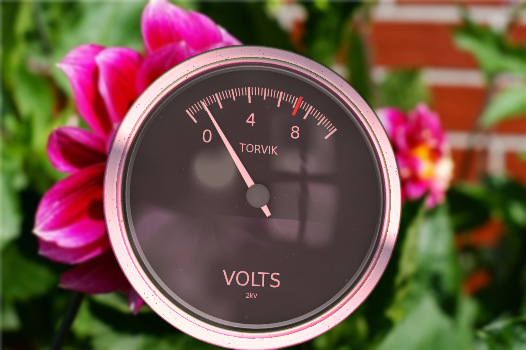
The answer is 1 V
